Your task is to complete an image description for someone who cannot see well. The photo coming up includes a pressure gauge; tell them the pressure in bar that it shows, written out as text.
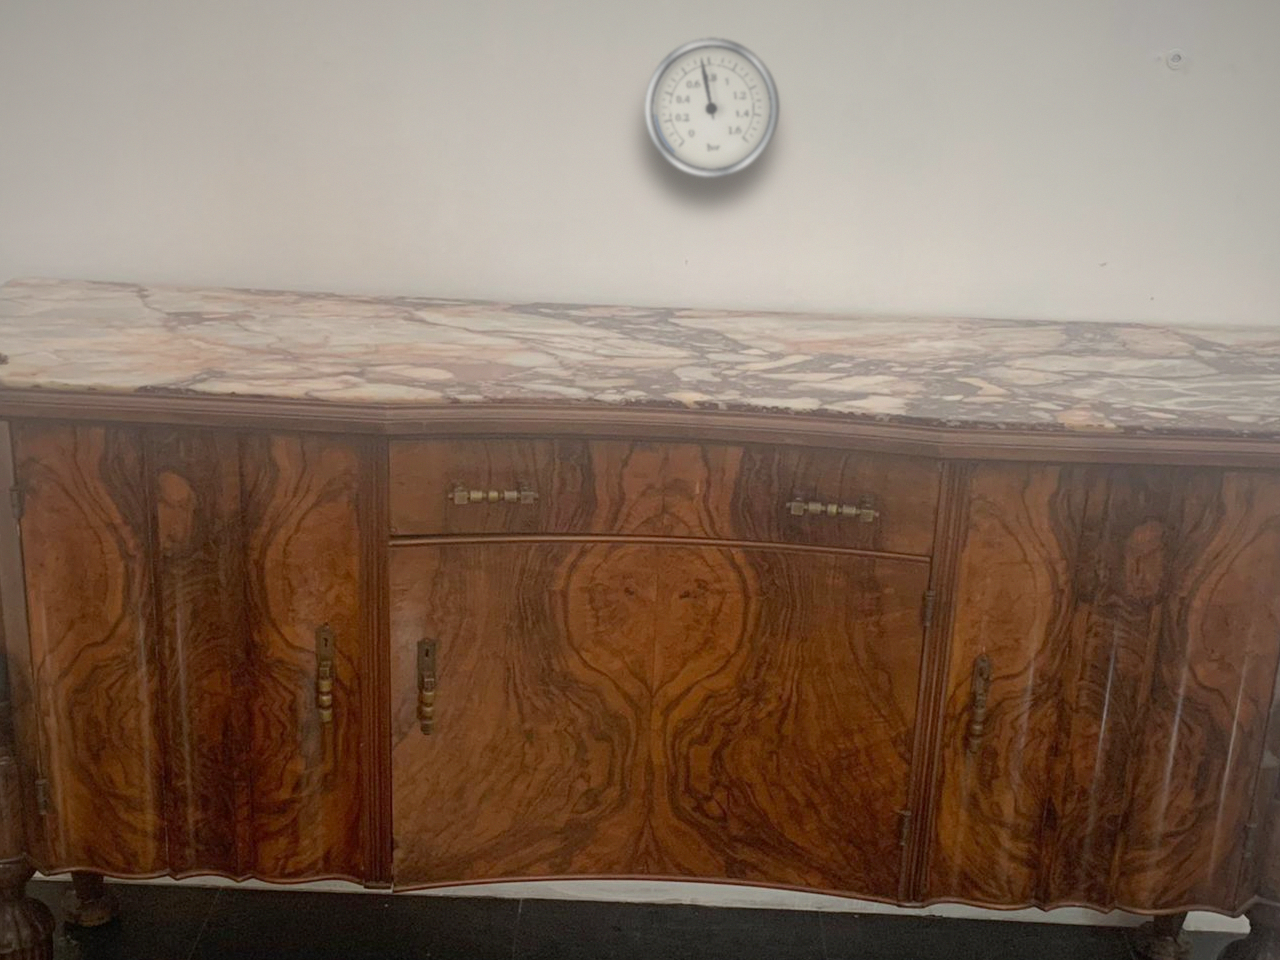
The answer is 0.75 bar
